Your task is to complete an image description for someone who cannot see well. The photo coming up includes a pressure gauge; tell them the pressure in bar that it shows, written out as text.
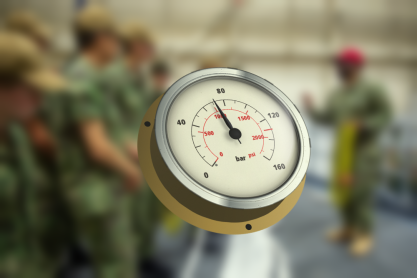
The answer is 70 bar
